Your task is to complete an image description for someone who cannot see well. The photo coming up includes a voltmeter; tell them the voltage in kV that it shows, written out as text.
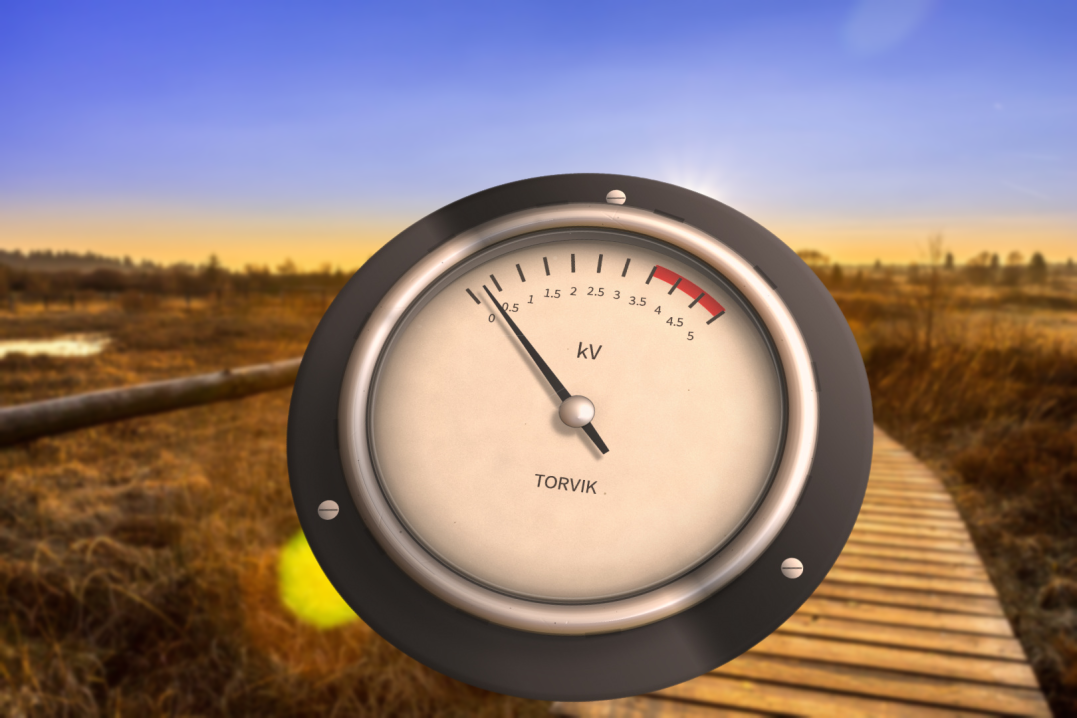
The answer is 0.25 kV
